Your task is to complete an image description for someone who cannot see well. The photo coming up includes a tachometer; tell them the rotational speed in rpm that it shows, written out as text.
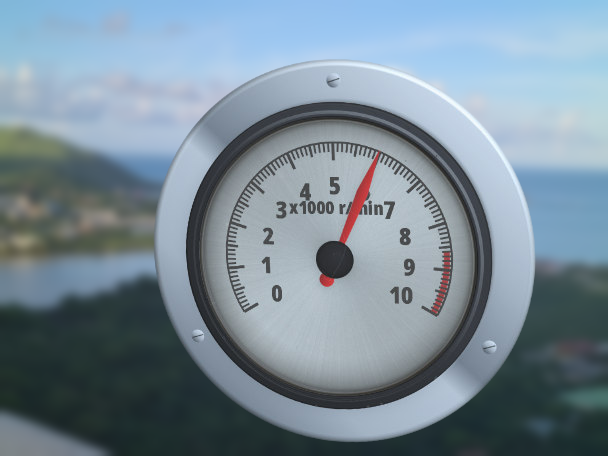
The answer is 6000 rpm
